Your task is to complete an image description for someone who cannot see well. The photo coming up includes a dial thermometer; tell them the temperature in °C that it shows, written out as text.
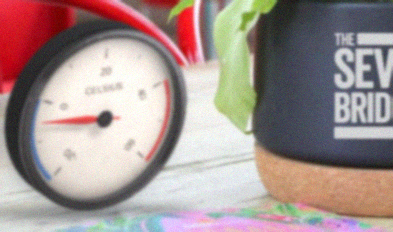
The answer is -5 °C
